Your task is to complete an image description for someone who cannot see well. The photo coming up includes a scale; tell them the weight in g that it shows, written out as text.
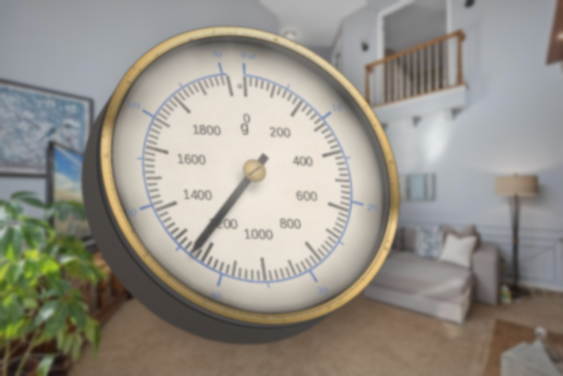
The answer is 1240 g
